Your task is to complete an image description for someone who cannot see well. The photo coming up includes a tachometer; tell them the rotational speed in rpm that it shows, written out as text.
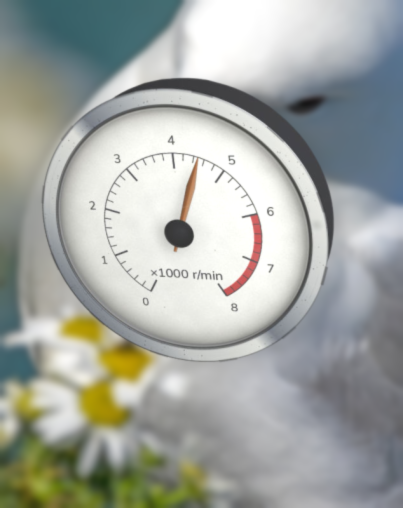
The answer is 4500 rpm
